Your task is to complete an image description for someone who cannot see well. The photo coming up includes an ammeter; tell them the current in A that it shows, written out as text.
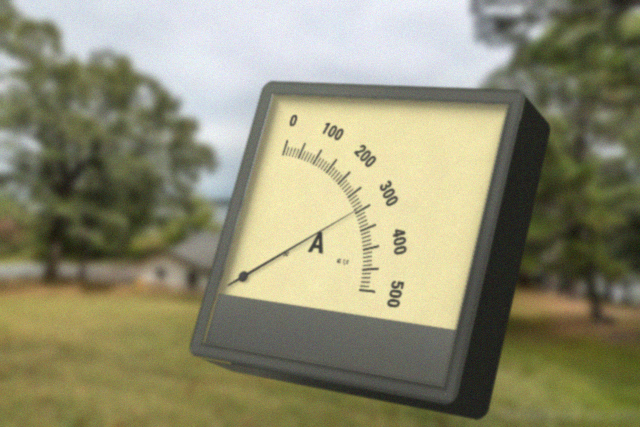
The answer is 300 A
